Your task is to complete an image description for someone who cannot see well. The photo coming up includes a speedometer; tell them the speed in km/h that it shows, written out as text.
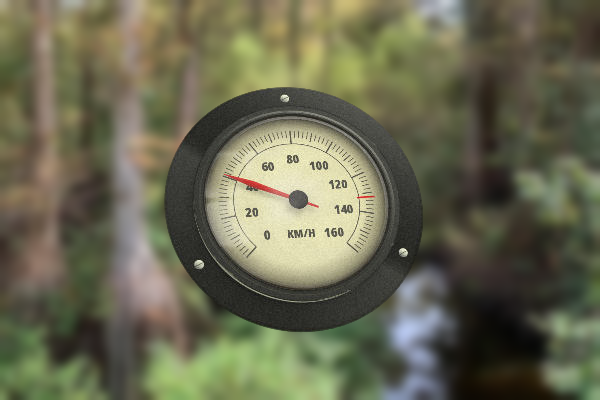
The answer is 40 km/h
